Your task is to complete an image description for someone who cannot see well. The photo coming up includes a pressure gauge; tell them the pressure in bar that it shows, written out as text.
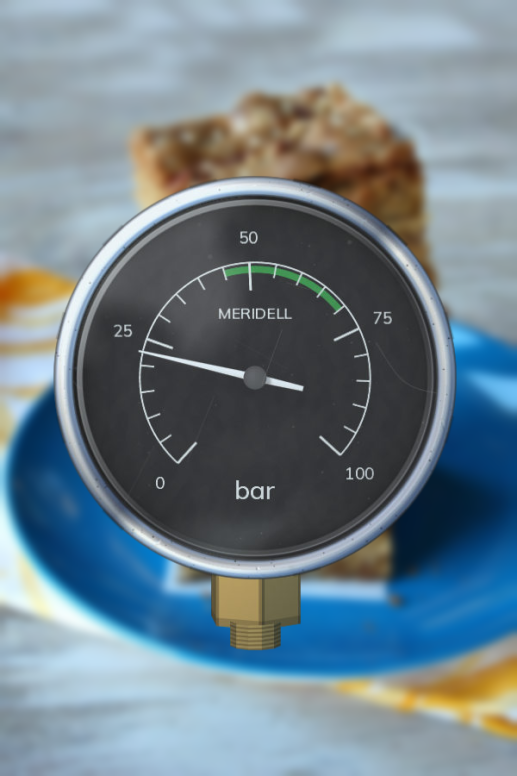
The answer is 22.5 bar
